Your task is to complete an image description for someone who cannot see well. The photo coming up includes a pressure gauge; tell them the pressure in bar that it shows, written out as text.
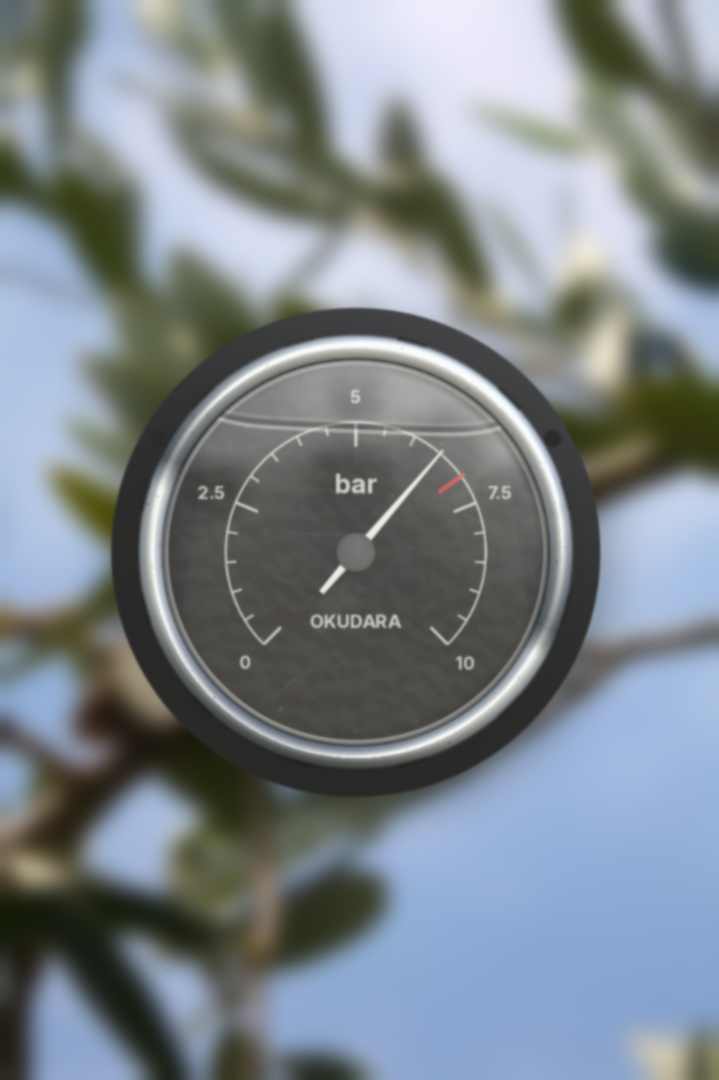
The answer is 6.5 bar
